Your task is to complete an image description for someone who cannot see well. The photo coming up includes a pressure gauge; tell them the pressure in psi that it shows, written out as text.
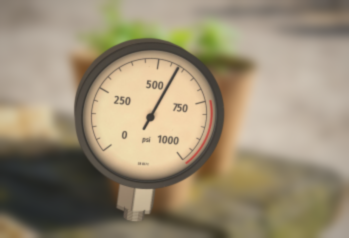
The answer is 575 psi
